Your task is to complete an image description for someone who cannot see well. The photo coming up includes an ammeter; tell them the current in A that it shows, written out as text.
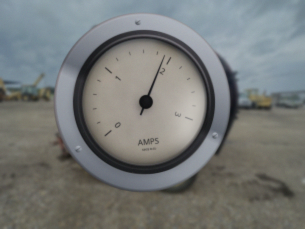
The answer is 1.9 A
